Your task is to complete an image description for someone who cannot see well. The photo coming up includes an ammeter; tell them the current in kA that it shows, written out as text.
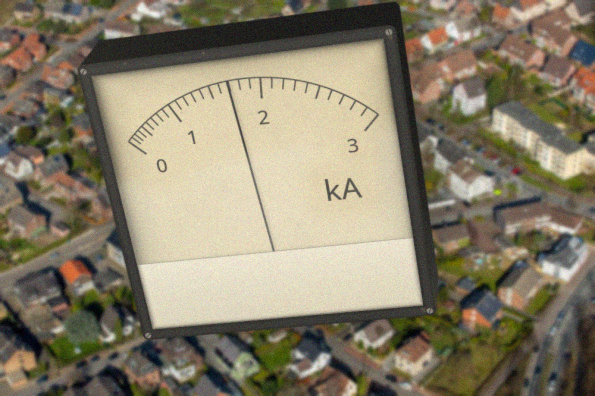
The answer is 1.7 kA
